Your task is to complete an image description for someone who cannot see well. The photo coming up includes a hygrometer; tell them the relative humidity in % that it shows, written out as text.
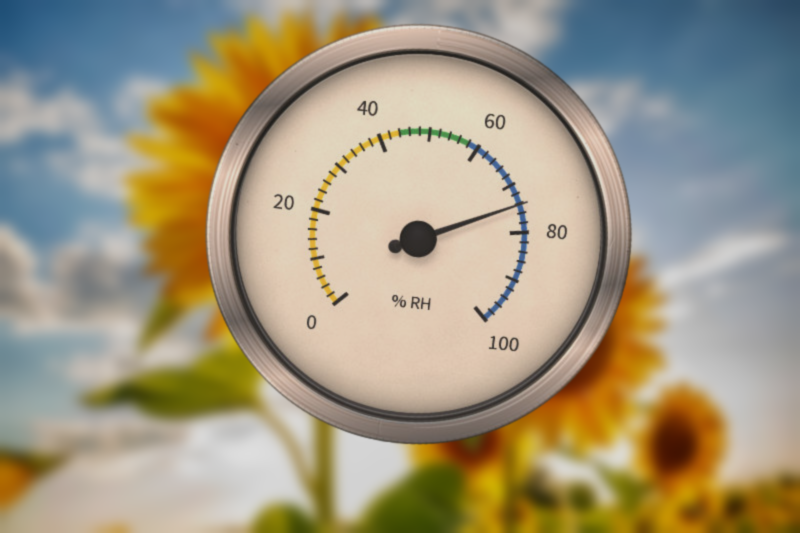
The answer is 74 %
